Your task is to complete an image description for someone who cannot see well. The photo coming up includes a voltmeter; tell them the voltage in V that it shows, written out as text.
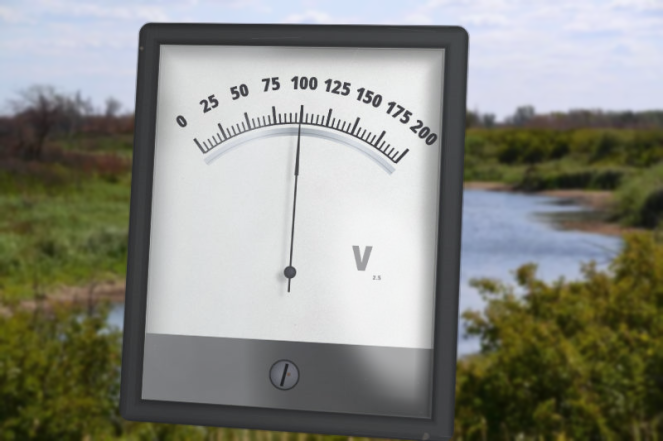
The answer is 100 V
